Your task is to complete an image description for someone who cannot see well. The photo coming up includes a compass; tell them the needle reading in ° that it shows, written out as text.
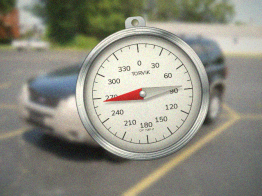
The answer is 265 °
